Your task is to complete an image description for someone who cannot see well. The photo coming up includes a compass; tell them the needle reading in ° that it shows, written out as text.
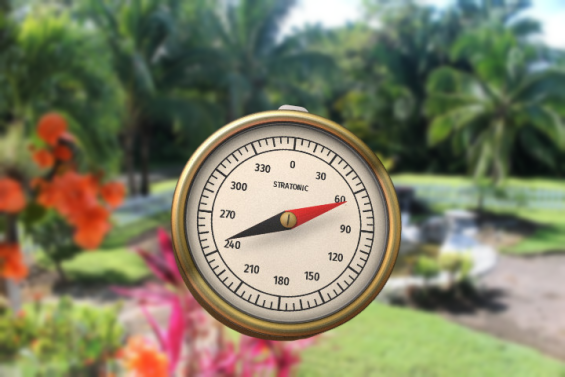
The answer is 65 °
